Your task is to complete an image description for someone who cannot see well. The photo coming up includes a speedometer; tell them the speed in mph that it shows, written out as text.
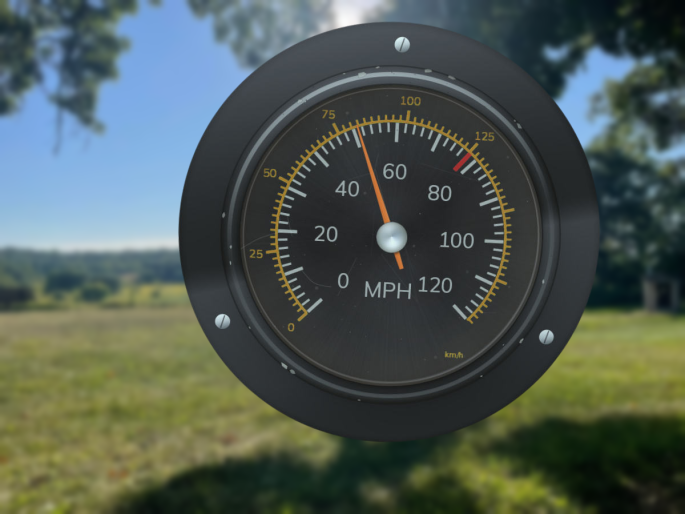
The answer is 51 mph
